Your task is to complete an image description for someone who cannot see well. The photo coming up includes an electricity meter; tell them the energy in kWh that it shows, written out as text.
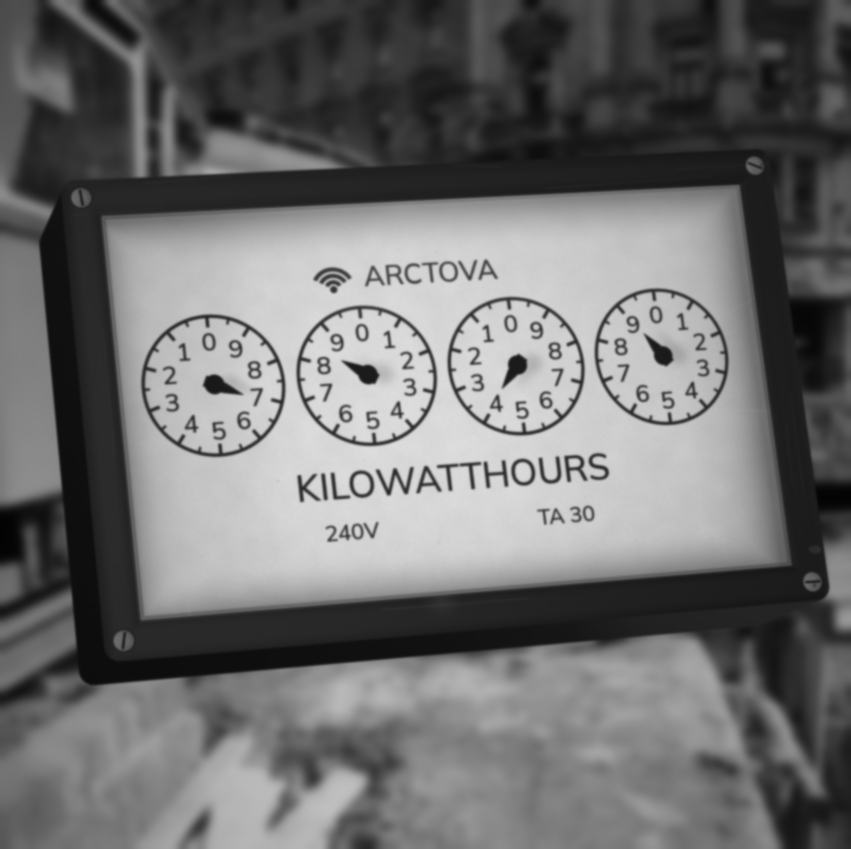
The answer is 6839 kWh
